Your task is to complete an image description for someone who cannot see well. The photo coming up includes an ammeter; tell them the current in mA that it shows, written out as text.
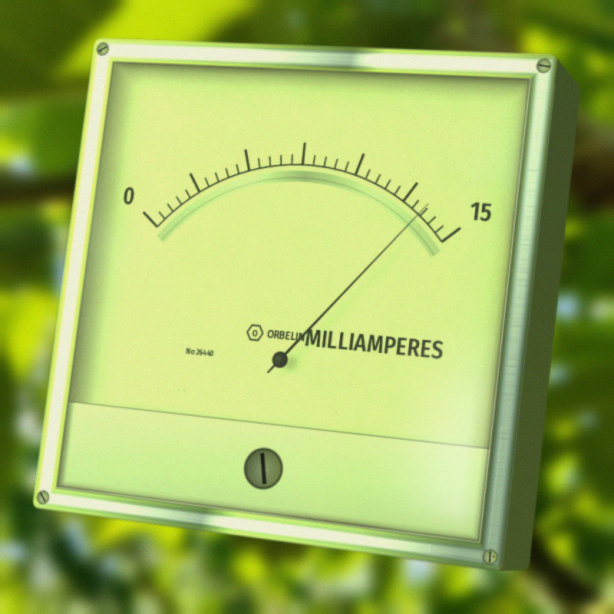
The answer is 13.5 mA
